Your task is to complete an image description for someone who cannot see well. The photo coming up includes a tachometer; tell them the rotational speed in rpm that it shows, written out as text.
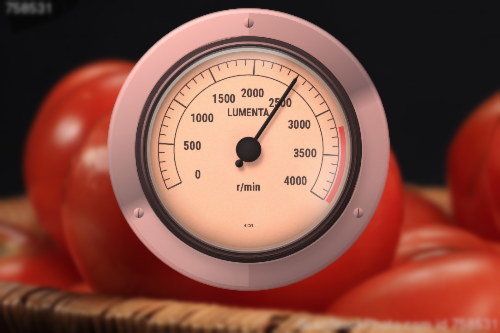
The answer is 2500 rpm
